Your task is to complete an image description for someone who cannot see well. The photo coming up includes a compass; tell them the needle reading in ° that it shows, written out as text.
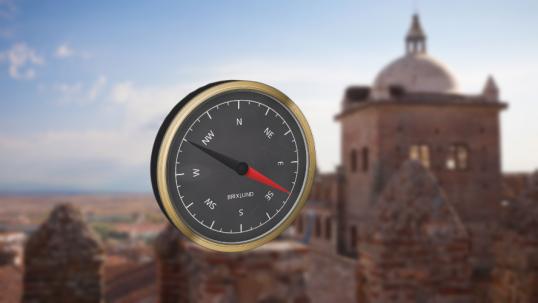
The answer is 120 °
